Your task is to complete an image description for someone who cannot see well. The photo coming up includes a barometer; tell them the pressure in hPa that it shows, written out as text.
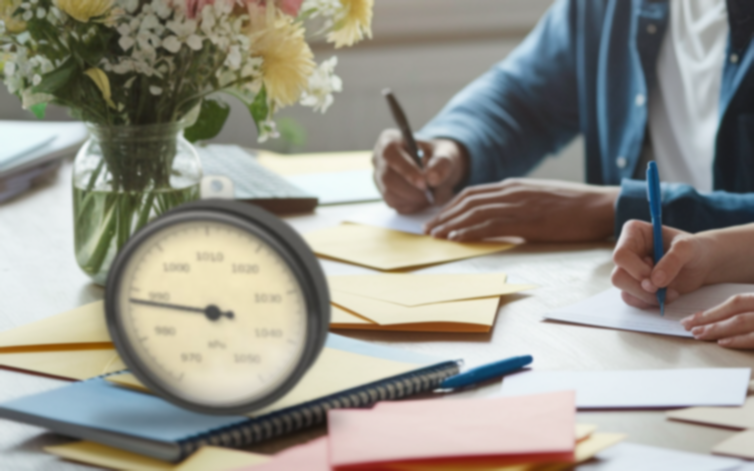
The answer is 988 hPa
